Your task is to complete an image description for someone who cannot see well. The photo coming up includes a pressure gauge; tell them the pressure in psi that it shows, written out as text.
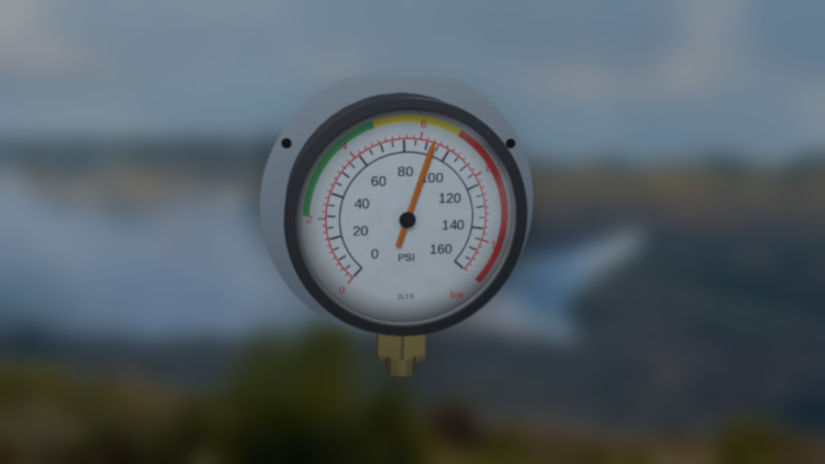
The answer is 92.5 psi
